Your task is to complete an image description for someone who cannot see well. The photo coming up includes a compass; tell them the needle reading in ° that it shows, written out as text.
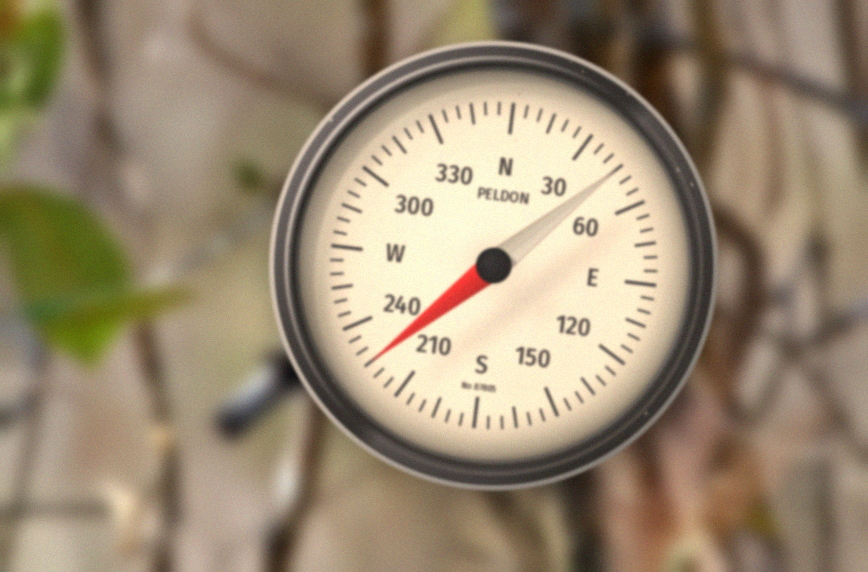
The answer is 225 °
